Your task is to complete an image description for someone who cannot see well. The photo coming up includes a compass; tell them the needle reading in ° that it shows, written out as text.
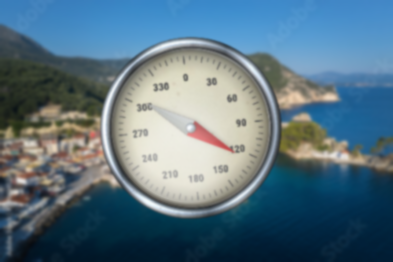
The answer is 125 °
